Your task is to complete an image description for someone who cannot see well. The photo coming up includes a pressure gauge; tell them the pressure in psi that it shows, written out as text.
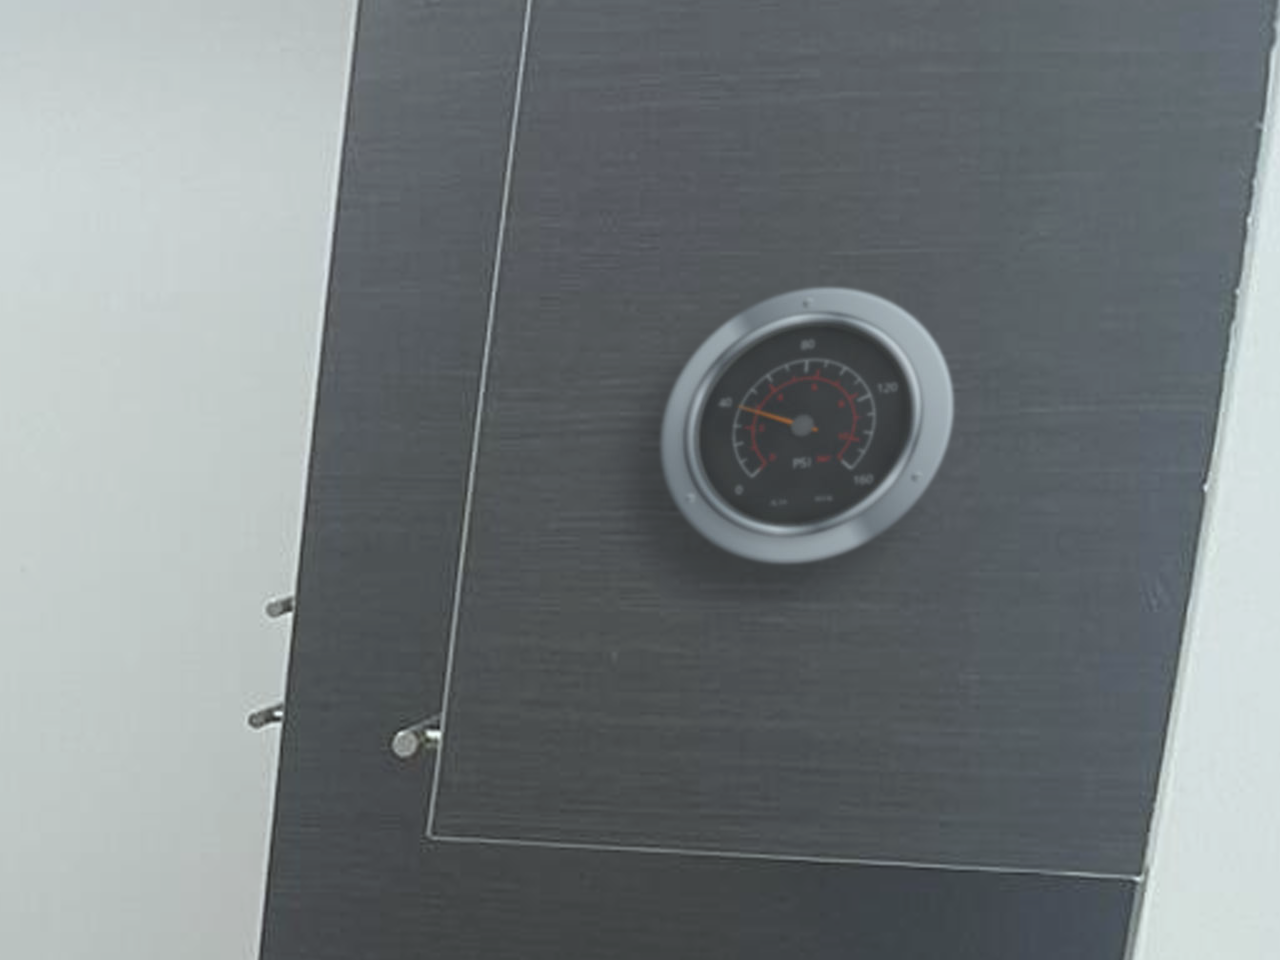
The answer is 40 psi
